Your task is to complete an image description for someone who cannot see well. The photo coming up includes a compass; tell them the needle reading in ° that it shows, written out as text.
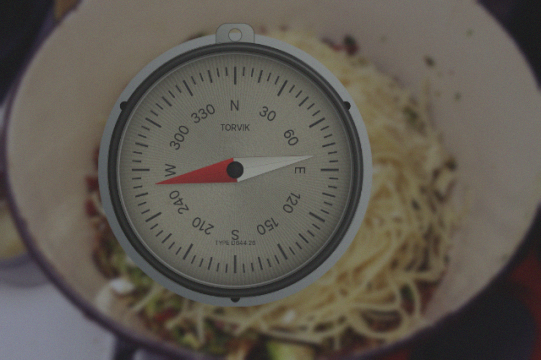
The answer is 260 °
